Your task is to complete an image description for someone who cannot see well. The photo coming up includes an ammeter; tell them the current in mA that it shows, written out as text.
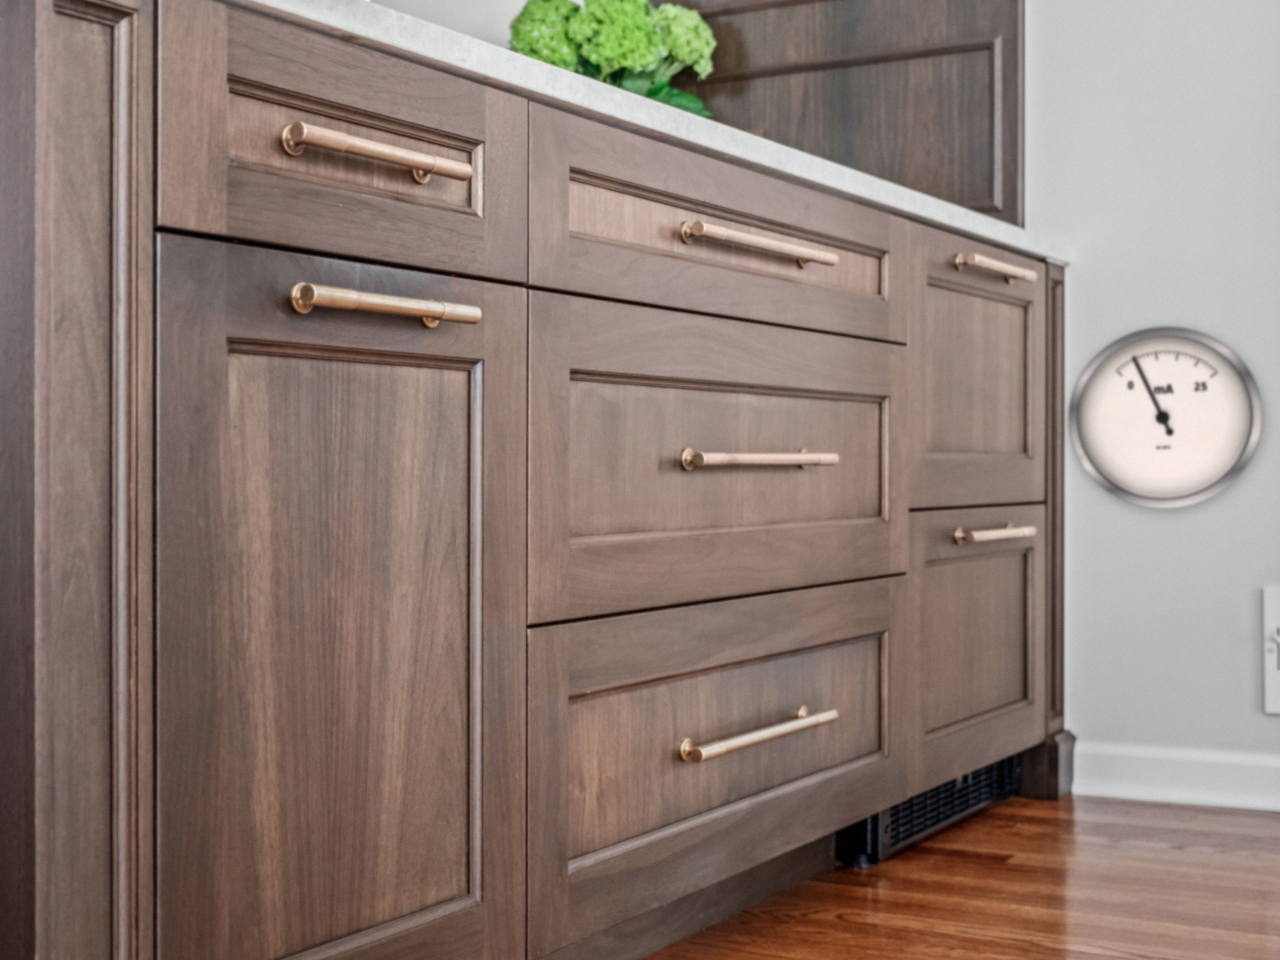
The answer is 5 mA
